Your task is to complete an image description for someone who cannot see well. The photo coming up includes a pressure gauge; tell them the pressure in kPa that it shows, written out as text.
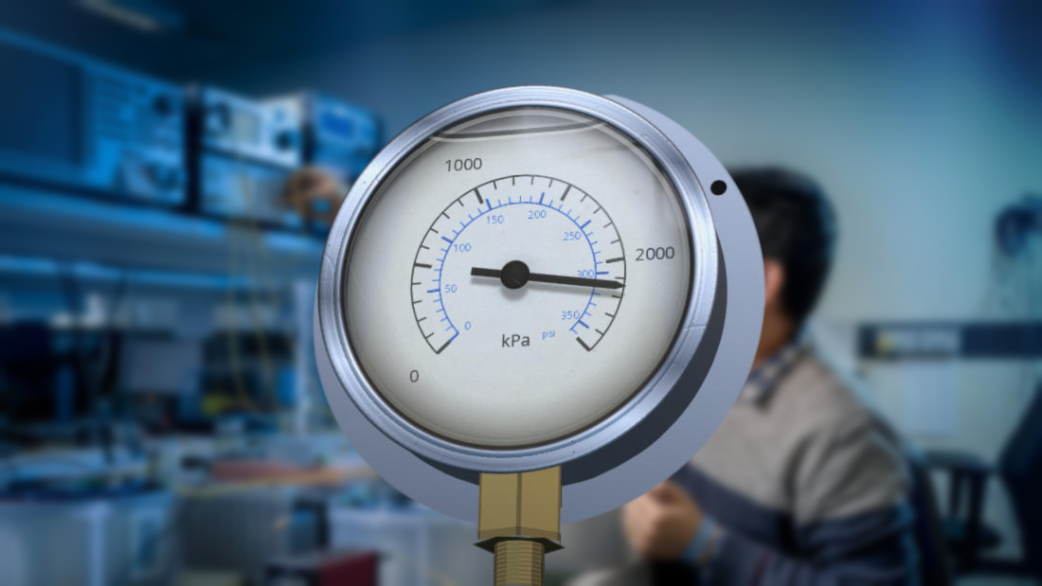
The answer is 2150 kPa
